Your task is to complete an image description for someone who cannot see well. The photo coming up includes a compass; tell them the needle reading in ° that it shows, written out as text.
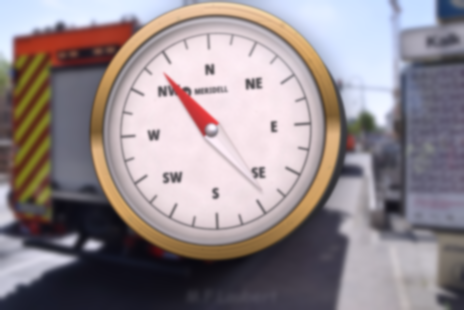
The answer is 322.5 °
